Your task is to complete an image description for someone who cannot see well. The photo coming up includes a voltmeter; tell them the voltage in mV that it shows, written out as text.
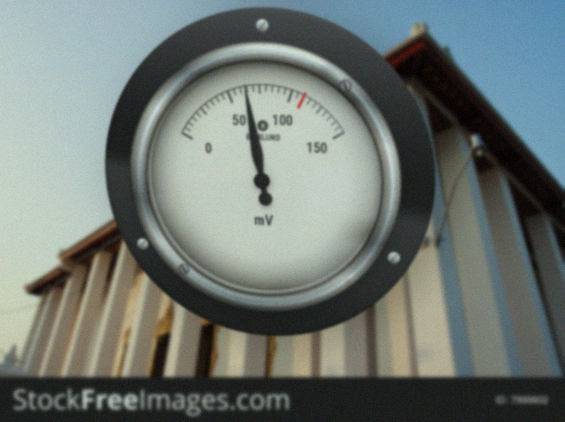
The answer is 65 mV
